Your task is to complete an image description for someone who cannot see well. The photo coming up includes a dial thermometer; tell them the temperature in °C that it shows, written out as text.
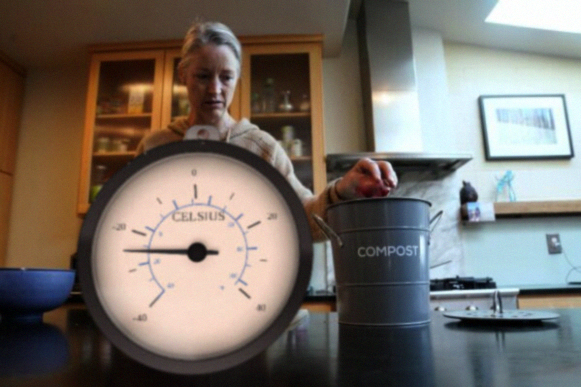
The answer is -25 °C
